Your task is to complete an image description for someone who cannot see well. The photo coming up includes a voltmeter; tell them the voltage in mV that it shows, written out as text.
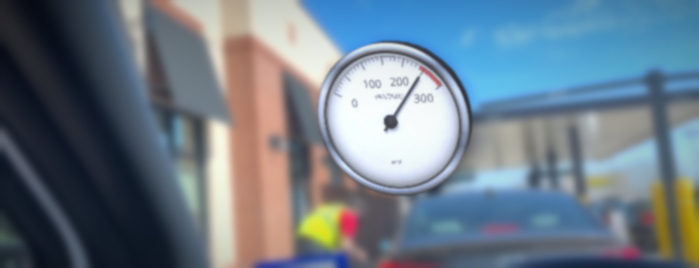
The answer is 250 mV
